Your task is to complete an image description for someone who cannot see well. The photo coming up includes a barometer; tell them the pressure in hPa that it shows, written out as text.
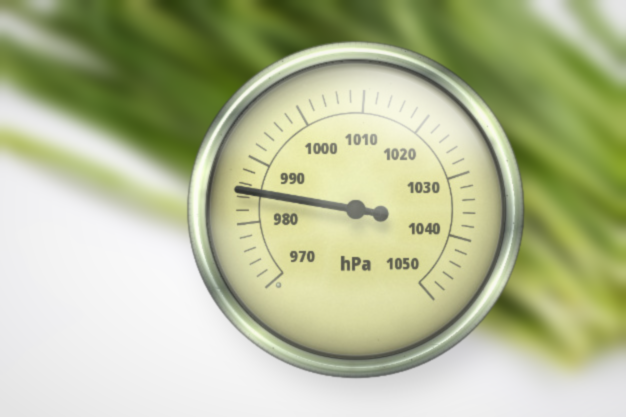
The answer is 985 hPa
